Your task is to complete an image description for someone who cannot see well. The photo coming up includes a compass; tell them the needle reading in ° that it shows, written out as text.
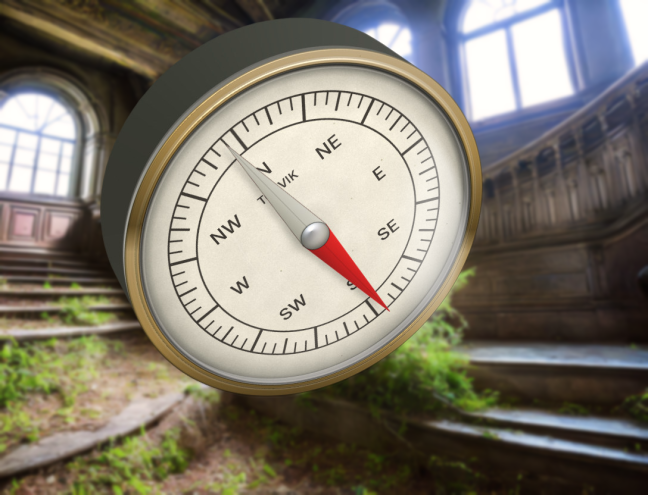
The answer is 175 °
